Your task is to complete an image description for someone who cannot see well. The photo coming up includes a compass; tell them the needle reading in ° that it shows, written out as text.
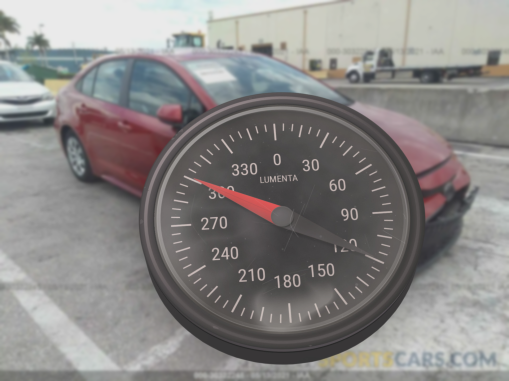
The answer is 300 °
